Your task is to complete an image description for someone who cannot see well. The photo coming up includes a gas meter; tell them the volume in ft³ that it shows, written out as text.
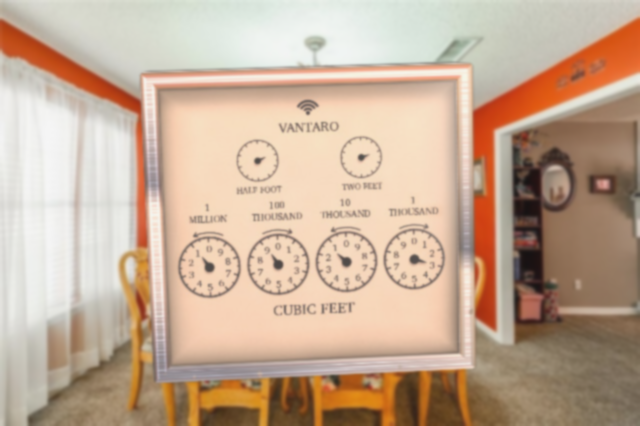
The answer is 91300 ft³
